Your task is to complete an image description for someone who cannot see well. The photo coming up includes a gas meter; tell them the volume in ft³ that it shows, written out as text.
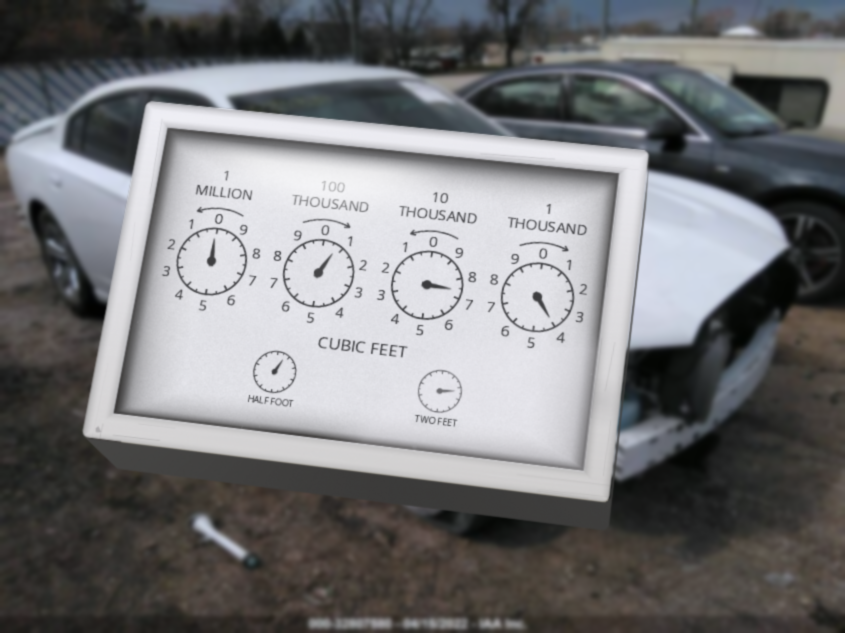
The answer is 7400 ft³
